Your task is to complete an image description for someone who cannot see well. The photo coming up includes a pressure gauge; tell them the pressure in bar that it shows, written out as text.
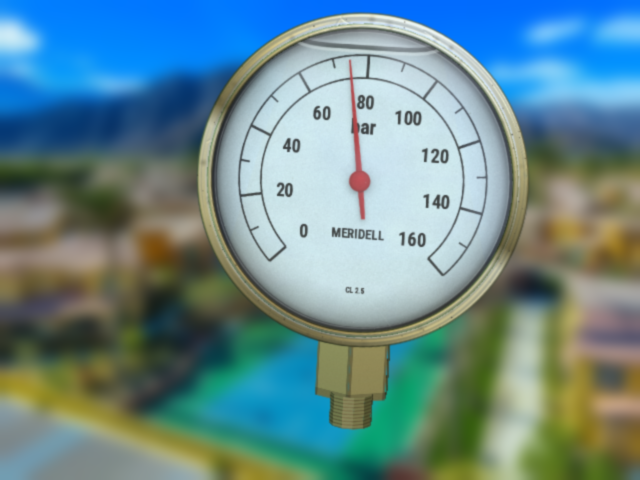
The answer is 75 bar
